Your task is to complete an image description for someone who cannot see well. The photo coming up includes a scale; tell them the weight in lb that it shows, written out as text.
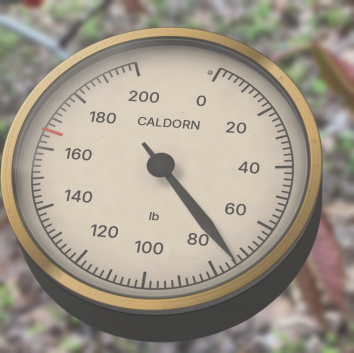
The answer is 74 lb
